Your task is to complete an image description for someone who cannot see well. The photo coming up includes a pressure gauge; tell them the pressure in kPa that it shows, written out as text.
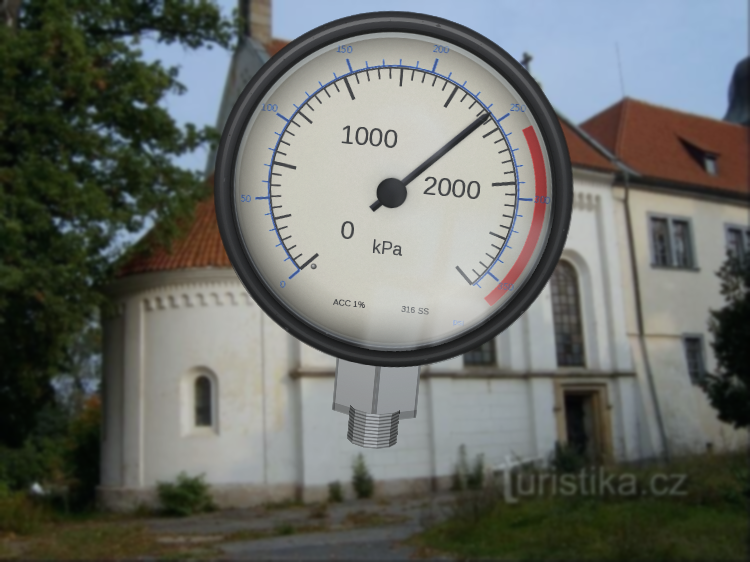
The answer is 1675 kPa
